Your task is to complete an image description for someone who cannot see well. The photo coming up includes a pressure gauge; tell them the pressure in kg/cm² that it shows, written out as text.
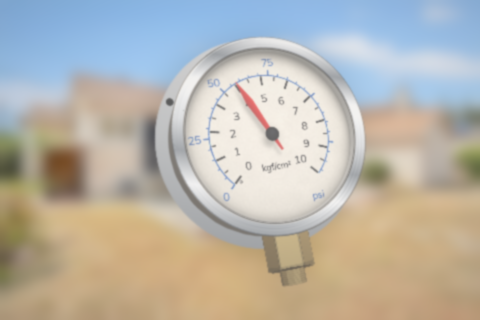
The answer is 4 kg/cm²
